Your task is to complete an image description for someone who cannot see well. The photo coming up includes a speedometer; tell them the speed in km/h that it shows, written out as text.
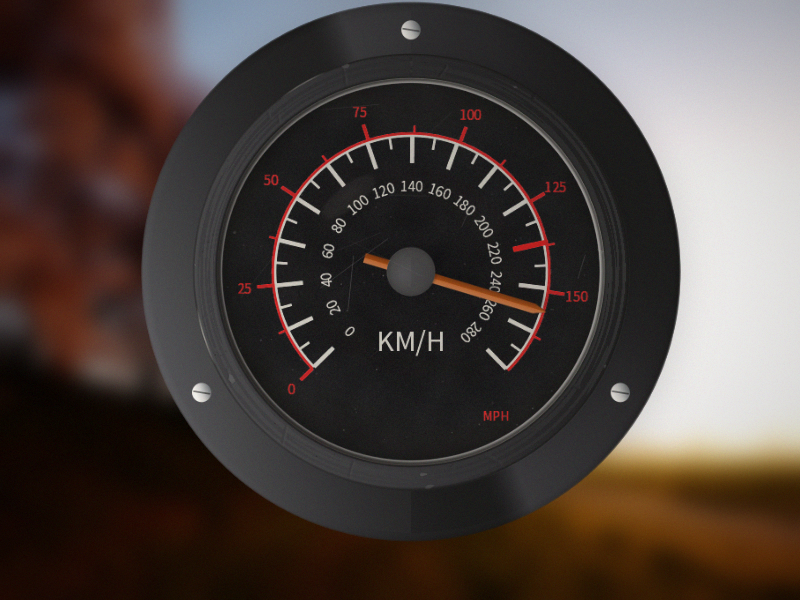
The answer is 250 km/h
